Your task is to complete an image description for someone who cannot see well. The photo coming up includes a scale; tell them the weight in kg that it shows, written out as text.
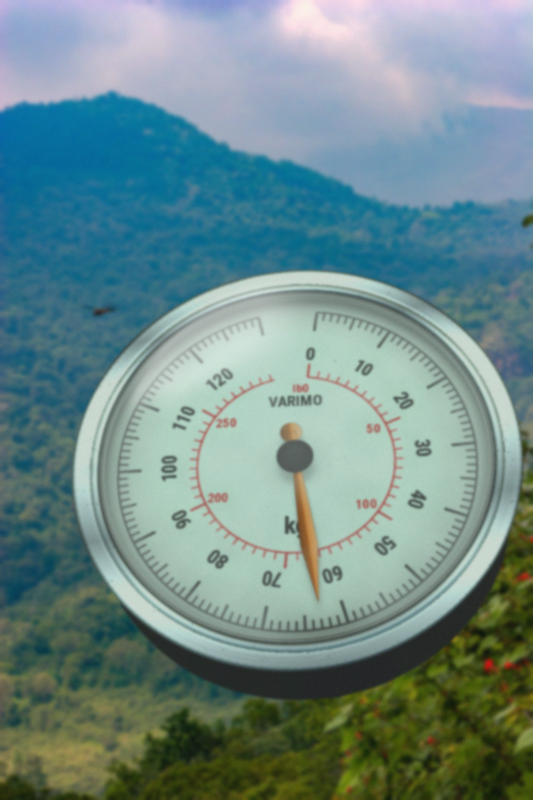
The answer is 63 kg
